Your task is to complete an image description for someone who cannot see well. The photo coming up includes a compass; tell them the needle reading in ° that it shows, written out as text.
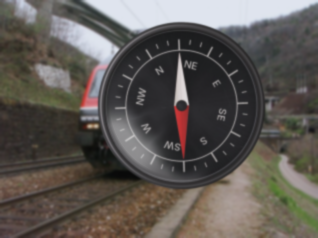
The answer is 210 °
